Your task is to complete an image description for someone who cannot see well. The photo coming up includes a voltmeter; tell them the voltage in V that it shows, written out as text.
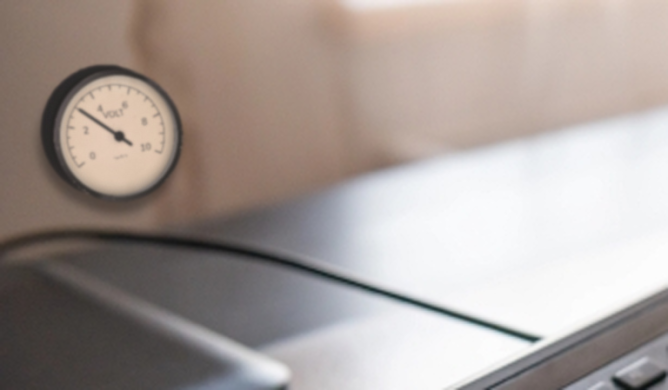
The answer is 3 V
